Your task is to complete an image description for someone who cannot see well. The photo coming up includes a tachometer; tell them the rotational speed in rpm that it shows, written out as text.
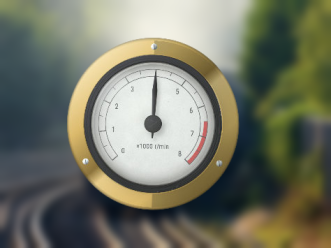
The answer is 4000 rpm
